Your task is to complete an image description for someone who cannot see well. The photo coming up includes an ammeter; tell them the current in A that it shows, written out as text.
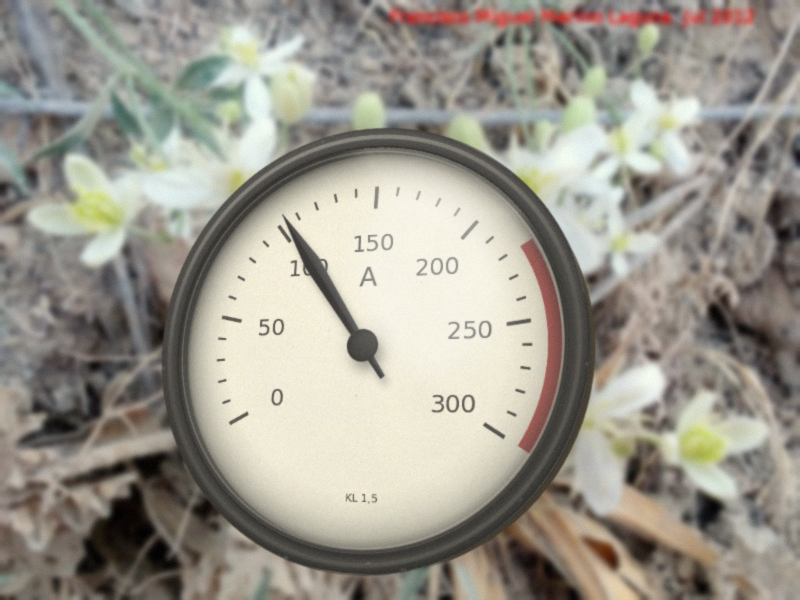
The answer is 105 A
